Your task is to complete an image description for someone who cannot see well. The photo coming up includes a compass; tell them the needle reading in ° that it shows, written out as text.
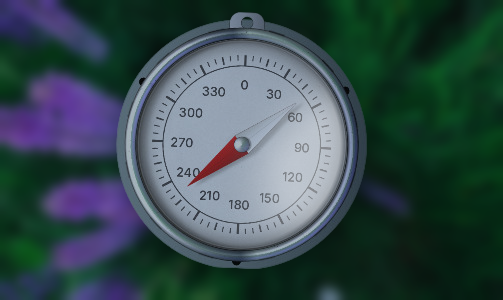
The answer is 230 °
